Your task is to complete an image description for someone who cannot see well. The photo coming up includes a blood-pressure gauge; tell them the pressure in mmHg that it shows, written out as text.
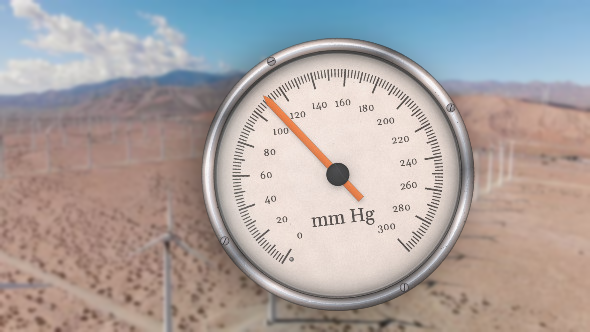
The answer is 110 mmHg
